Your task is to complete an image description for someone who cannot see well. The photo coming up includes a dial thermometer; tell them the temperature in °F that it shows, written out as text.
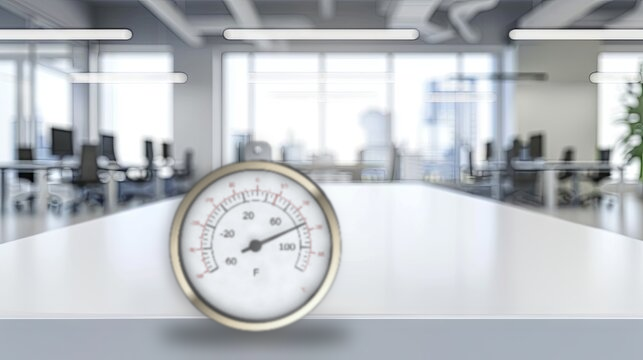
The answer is 80 °F
